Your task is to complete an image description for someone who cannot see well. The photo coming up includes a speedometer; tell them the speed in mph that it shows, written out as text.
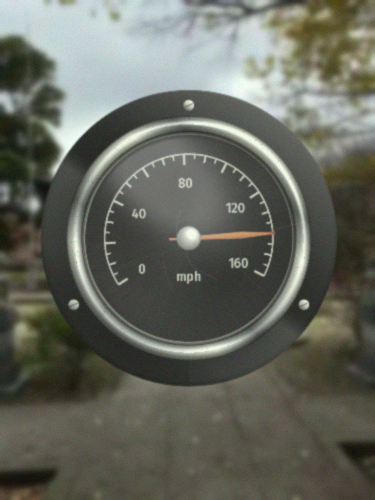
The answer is 140 mph
